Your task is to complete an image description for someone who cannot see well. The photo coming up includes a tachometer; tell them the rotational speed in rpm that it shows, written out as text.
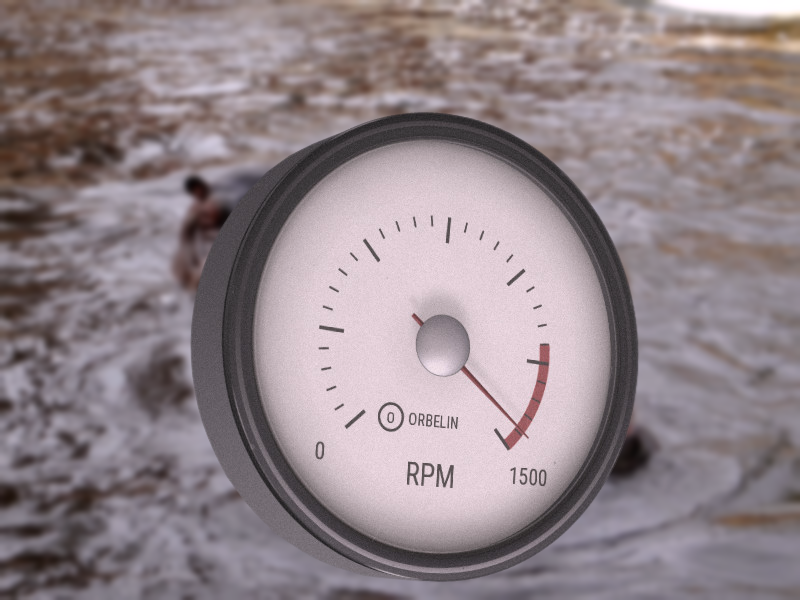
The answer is 1450 rpm
